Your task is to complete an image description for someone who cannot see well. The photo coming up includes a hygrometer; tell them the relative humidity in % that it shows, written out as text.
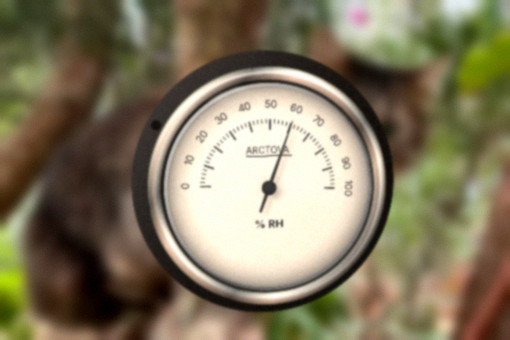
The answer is 60 %
